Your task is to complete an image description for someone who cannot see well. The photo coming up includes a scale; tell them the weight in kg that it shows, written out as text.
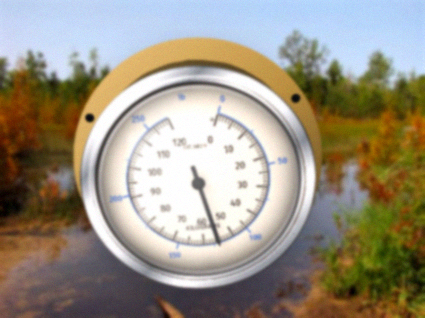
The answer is 55 kg
